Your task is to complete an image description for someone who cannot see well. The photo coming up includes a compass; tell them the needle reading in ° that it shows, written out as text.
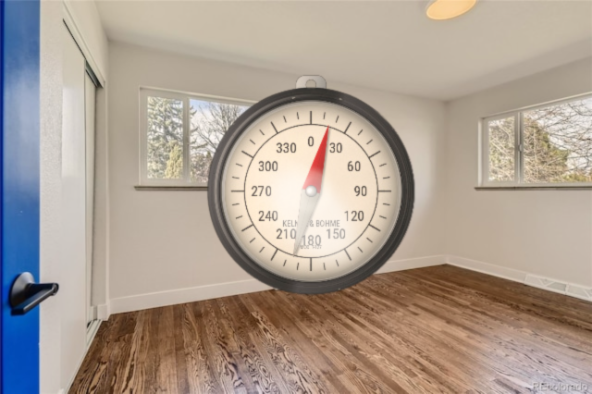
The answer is 15 °
